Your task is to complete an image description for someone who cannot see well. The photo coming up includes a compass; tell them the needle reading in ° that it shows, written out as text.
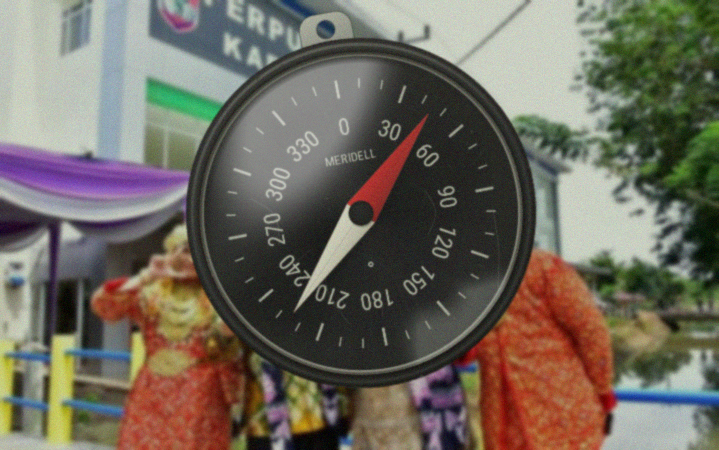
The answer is 45 °
